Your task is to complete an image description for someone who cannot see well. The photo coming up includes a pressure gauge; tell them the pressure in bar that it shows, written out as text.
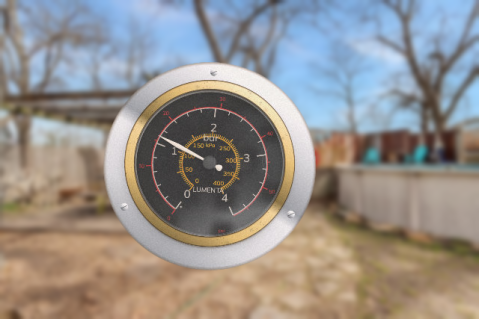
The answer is 1.1 bar
